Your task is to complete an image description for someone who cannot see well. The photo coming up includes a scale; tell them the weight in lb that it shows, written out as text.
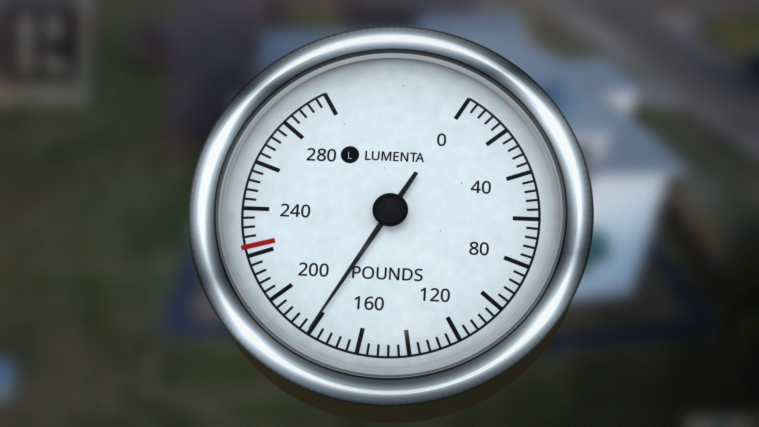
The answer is 180 lb
